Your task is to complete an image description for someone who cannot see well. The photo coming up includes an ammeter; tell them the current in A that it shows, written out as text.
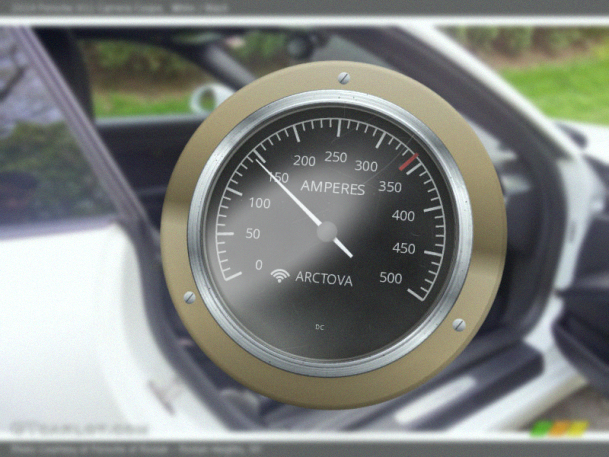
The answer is 145 A
